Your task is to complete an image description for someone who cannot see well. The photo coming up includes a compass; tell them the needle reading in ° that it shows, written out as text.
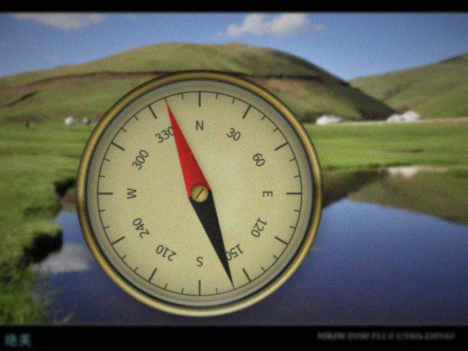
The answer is 340 °
